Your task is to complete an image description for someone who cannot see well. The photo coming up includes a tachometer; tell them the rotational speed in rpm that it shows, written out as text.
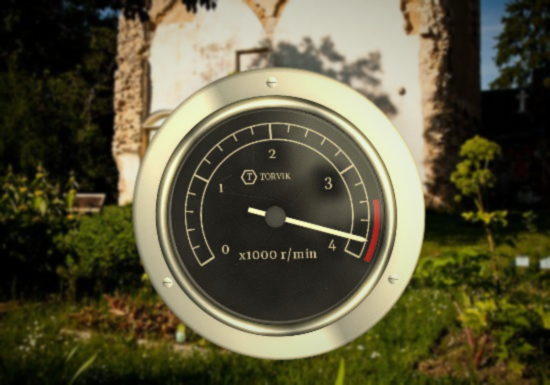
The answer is 3800 rpm
